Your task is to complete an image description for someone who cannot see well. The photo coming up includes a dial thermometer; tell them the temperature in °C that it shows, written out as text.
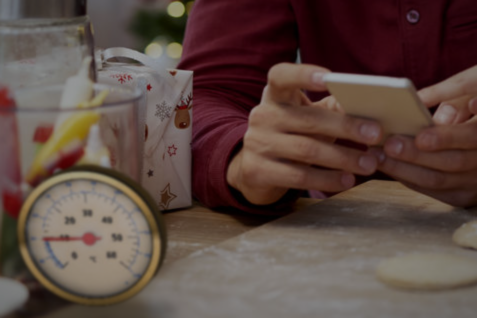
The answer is 10 °C
